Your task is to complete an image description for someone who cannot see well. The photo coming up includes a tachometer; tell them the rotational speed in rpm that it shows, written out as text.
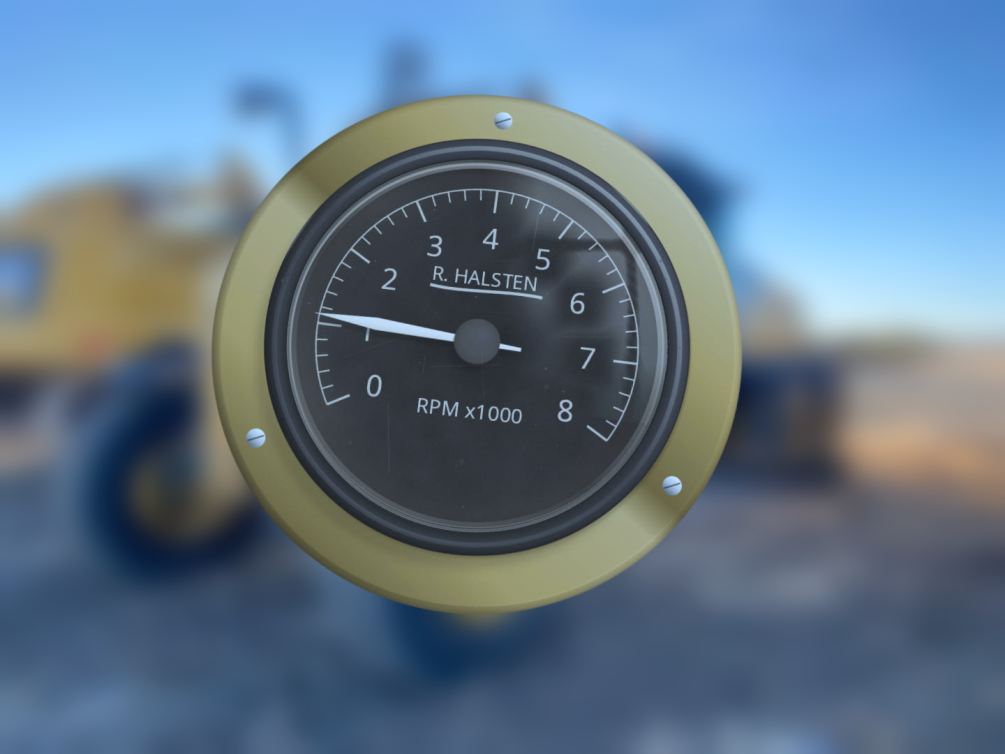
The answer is 1100 rpm
